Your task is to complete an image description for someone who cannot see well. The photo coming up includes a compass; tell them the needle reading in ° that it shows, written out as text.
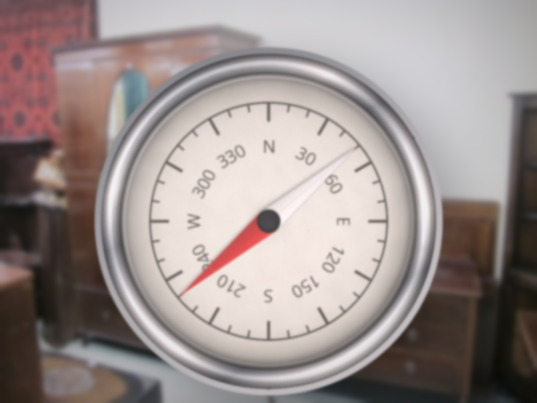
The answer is 230 °
